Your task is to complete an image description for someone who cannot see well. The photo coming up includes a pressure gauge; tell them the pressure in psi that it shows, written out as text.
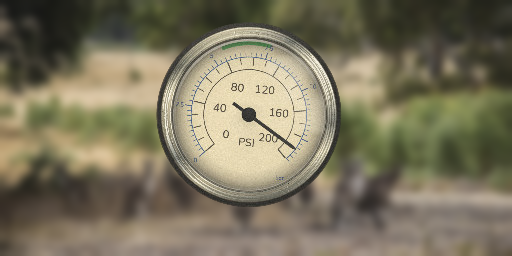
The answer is 190 psi
